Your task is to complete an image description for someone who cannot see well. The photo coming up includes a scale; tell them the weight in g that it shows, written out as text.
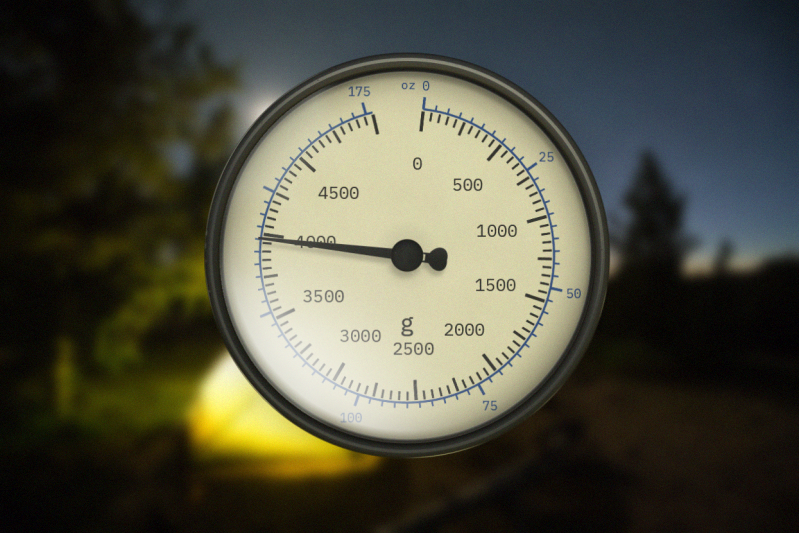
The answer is 3975 g
